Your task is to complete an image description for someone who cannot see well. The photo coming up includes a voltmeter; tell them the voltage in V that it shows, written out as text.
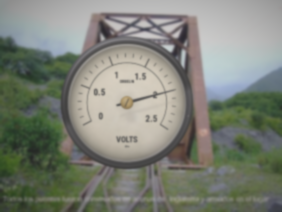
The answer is 2 V
